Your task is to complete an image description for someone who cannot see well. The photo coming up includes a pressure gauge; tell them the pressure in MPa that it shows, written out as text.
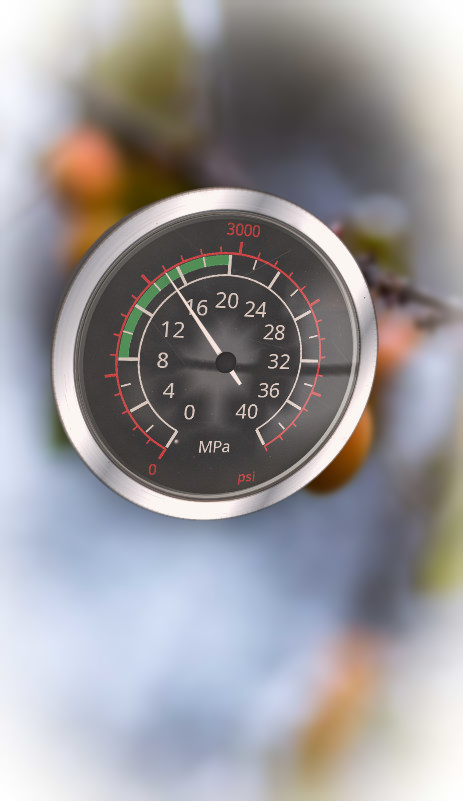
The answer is 15 MPa
